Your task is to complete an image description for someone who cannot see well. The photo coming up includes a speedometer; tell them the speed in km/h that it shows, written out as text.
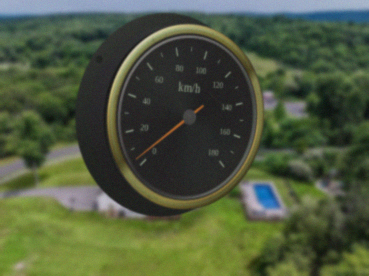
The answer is 5 km/h
